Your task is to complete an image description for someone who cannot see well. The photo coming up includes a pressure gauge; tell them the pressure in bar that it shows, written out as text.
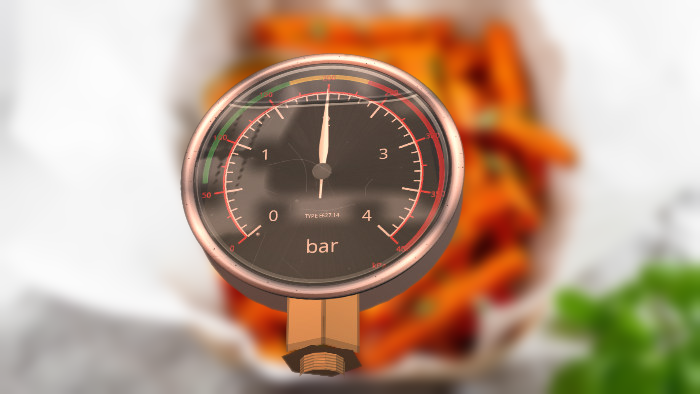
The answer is 2 bar
